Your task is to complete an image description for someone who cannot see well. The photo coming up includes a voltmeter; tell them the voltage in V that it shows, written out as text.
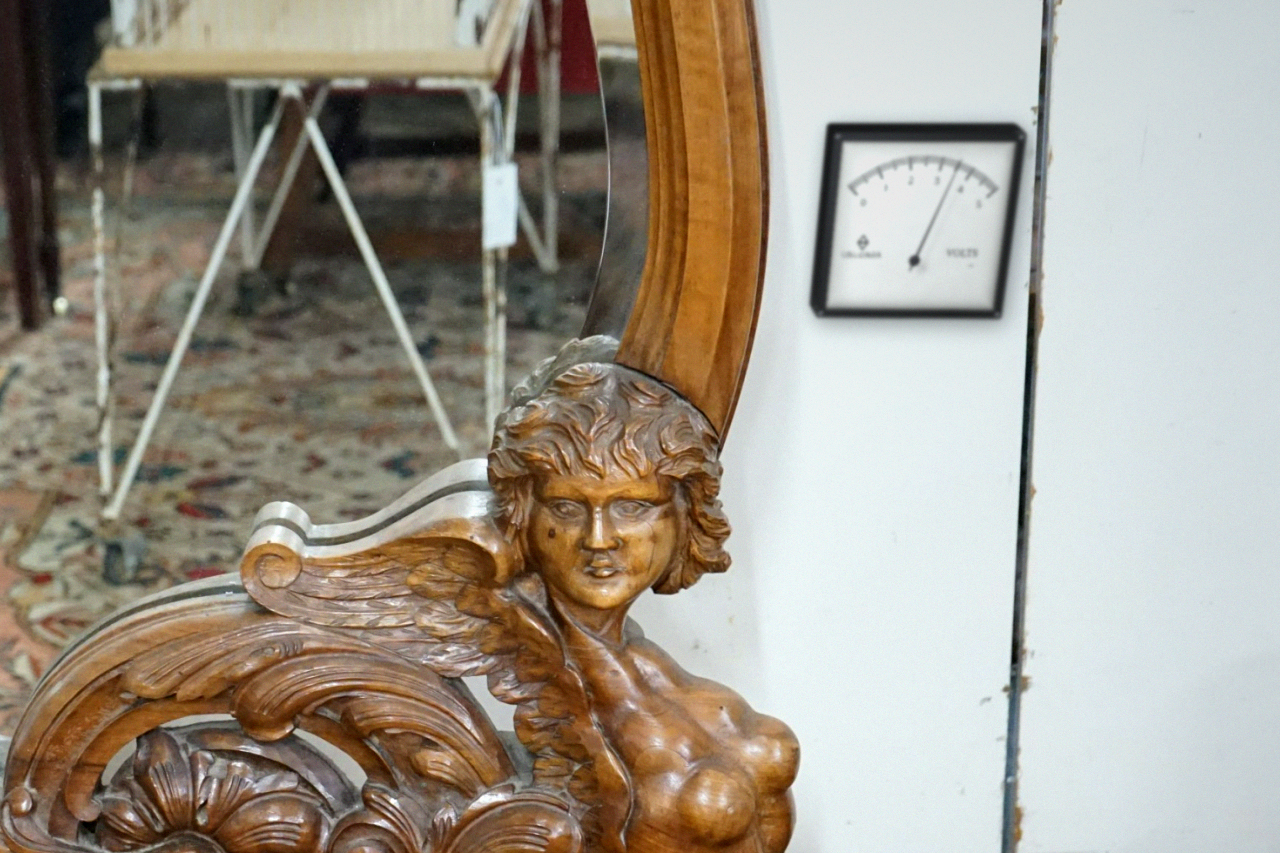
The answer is 3.5 V
